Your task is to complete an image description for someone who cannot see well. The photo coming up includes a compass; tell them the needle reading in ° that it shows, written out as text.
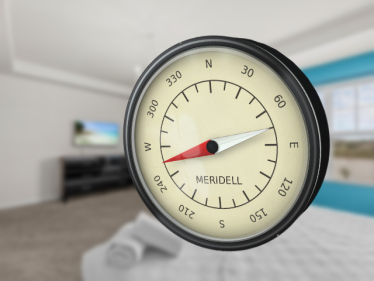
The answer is 255 °
